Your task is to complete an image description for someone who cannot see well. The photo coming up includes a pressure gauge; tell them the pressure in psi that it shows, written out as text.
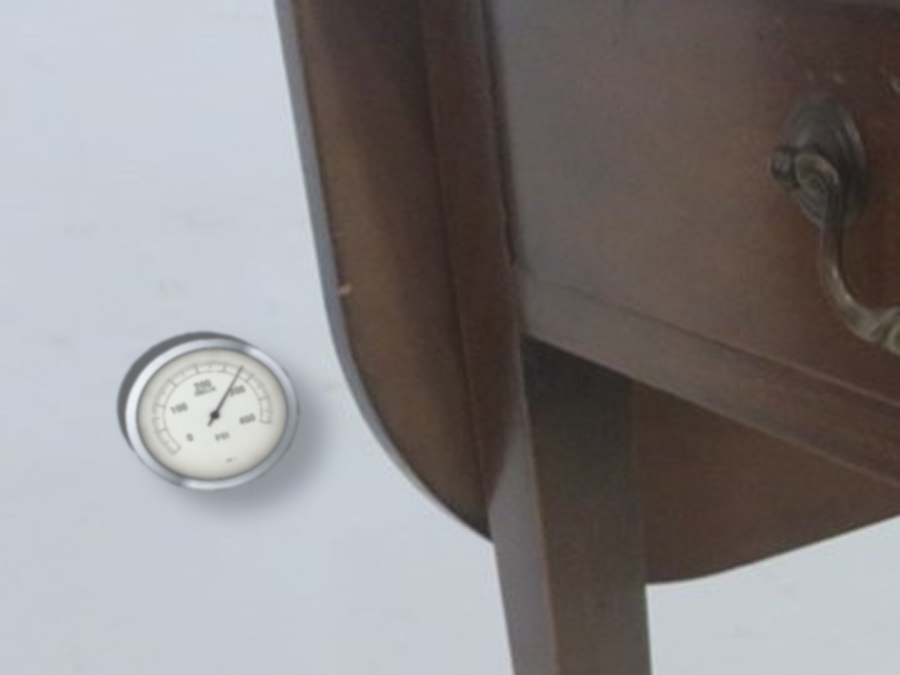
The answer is 275 psi
